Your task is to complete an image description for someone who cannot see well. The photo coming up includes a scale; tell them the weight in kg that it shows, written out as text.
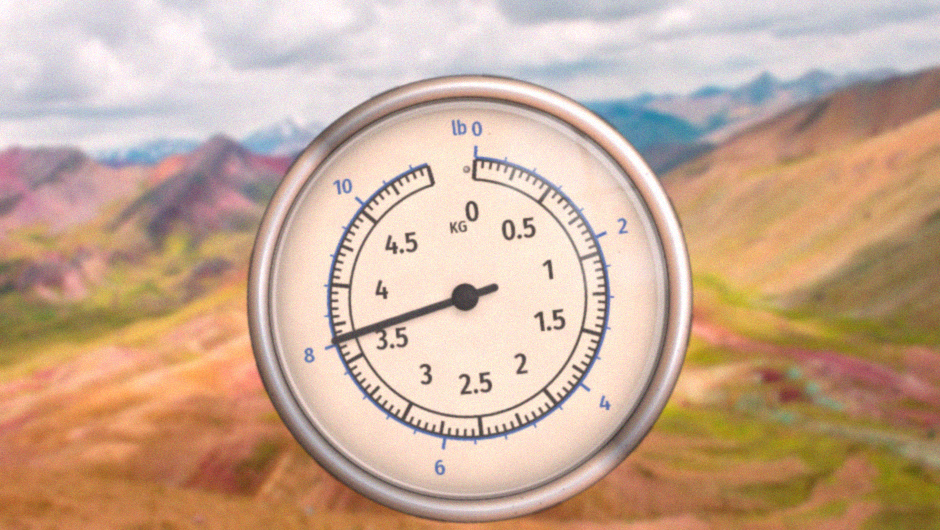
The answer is 3.65 kg
